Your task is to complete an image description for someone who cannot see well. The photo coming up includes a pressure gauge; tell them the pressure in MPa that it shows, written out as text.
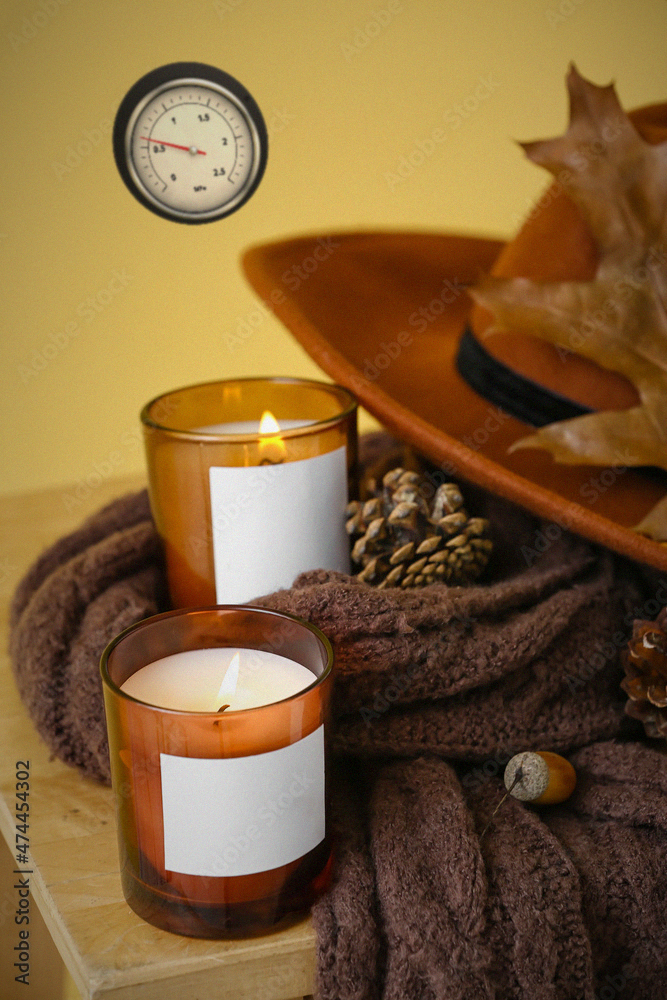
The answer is 0.6 MPa
